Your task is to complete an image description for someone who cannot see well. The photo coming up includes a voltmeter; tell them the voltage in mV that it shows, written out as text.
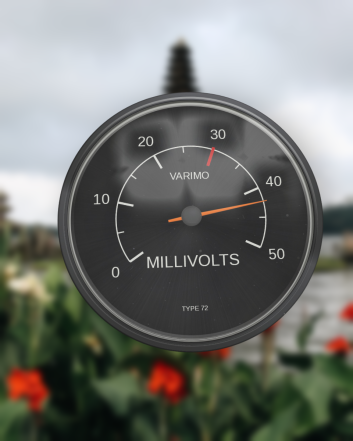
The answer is 42.5 mV
